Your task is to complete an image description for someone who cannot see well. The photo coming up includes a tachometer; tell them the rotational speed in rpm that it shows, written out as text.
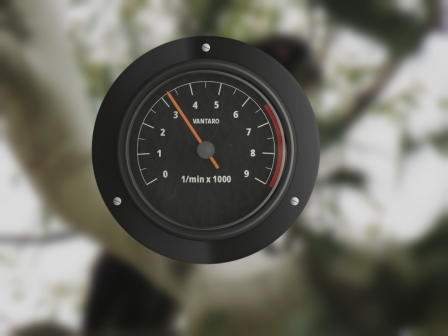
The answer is 3250 rpm
